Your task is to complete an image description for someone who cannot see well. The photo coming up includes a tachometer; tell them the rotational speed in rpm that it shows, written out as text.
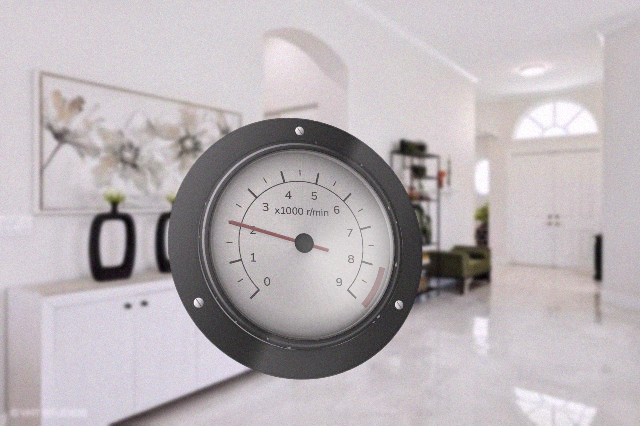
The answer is 2000 rpm
